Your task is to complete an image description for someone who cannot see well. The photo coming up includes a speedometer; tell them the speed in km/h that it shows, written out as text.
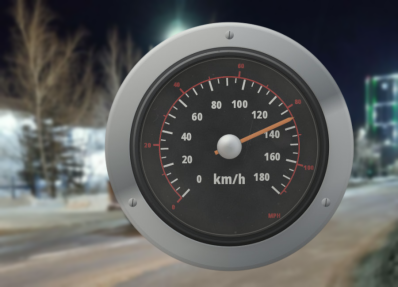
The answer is 135 km/h
